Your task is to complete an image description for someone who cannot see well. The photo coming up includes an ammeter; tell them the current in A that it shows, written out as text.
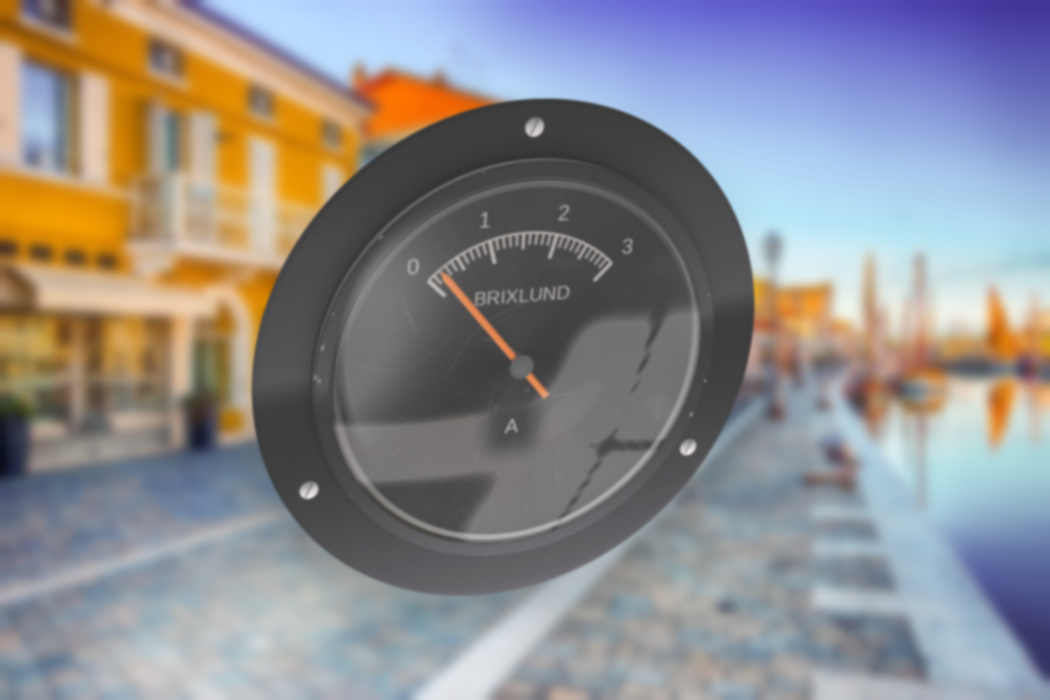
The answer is 0.2 A
